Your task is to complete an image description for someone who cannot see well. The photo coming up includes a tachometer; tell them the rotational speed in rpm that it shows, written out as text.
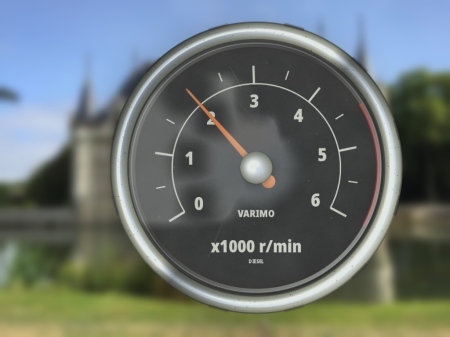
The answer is 2000 rpm
